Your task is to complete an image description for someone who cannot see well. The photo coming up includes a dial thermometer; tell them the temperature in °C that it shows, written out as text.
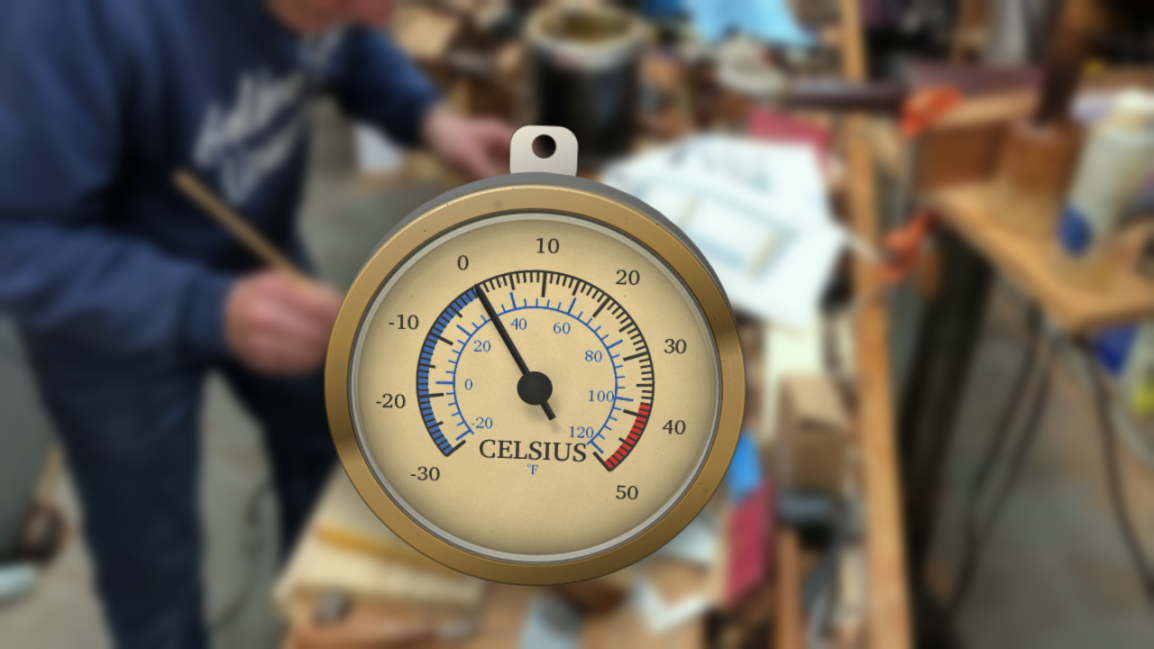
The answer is 0 °C
